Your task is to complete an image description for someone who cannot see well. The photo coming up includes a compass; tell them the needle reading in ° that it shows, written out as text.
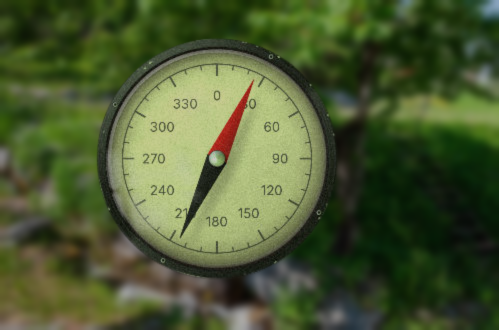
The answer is 25 °
